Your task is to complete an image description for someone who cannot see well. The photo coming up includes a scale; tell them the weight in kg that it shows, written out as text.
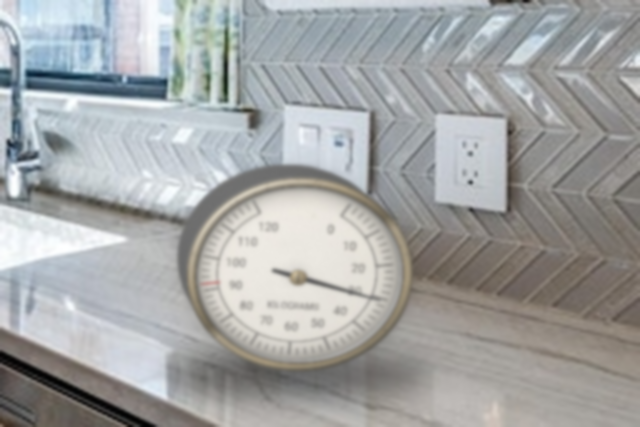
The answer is 30 kg
